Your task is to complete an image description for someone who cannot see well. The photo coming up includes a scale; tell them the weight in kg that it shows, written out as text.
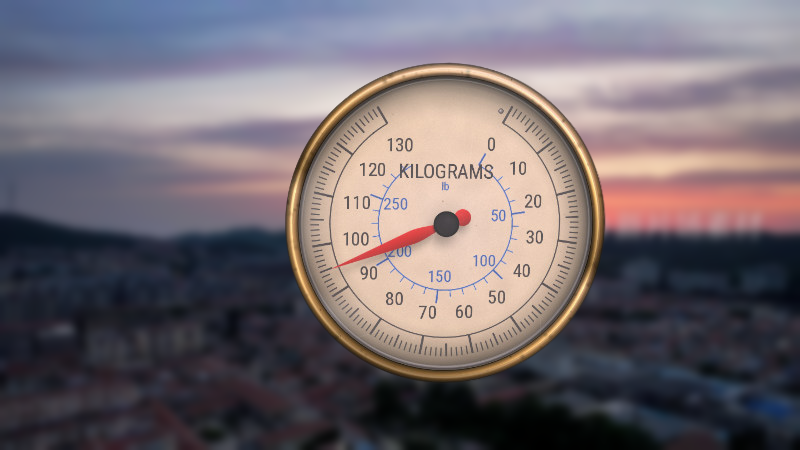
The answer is 95 kg
